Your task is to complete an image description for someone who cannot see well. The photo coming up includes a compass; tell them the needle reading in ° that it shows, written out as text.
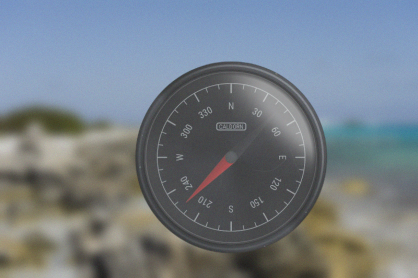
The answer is 225 °
